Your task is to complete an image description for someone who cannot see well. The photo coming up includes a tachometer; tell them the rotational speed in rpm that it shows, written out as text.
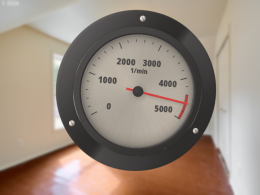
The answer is 4600 rpm
